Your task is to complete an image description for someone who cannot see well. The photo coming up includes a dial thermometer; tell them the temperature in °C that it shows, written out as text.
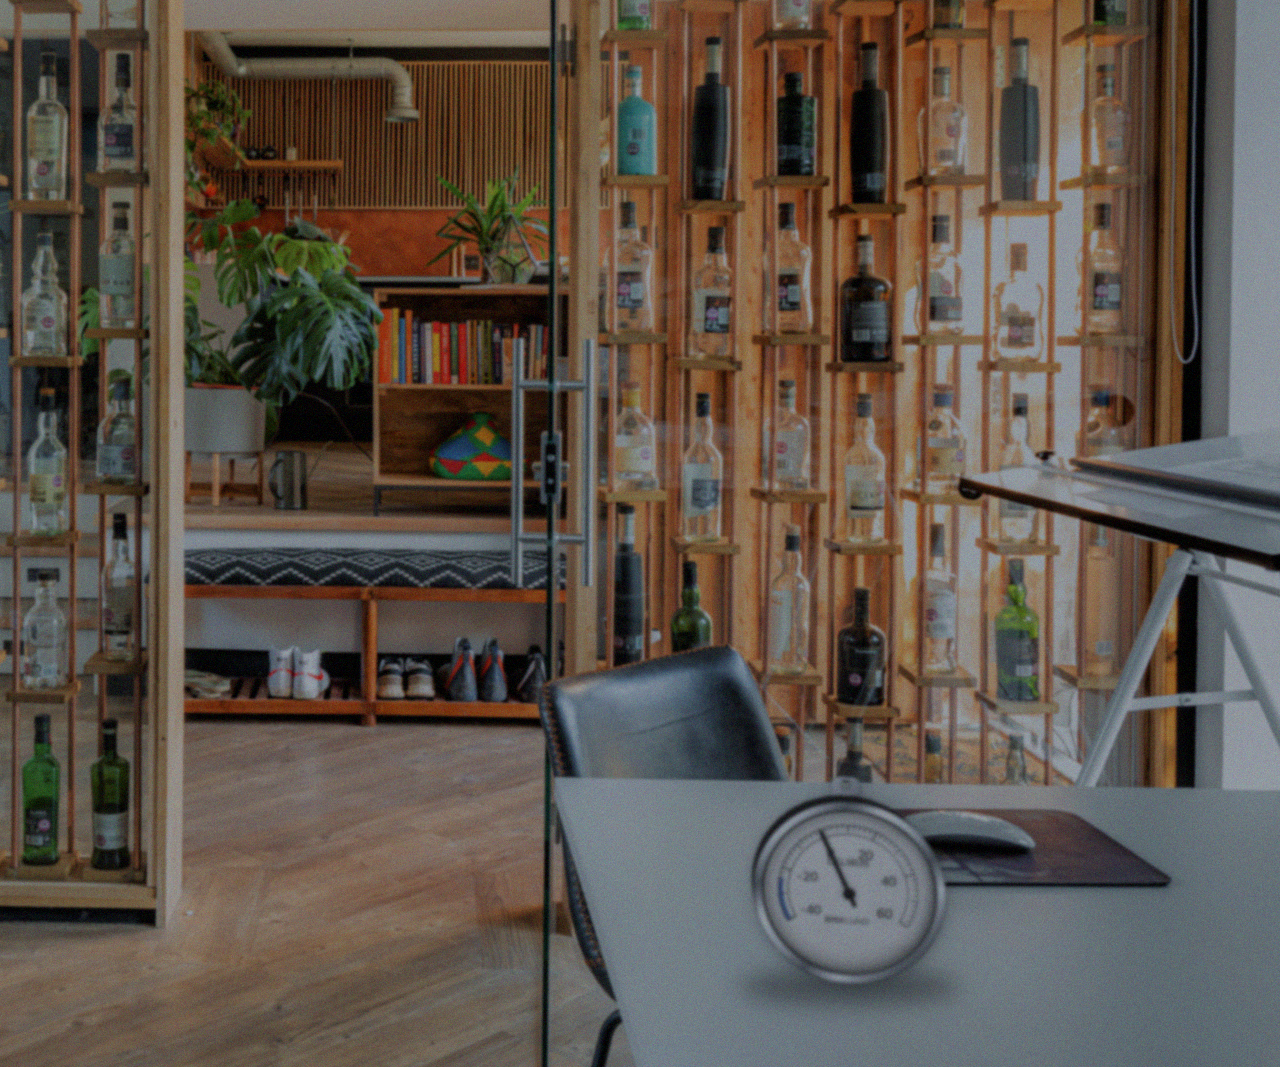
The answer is 0 °C
